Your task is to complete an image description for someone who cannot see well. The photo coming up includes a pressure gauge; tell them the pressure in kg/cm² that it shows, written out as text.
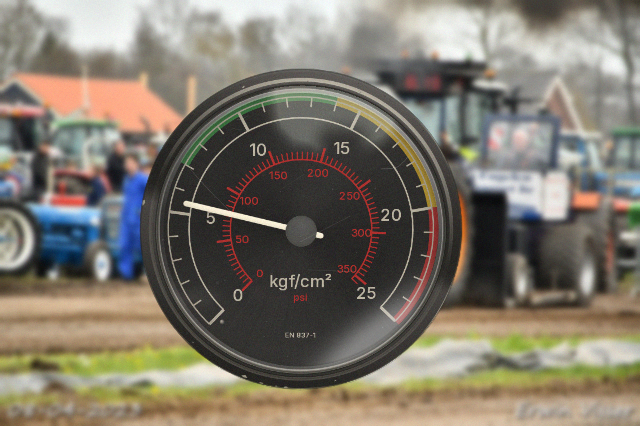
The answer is 5.5 kg/cm²
